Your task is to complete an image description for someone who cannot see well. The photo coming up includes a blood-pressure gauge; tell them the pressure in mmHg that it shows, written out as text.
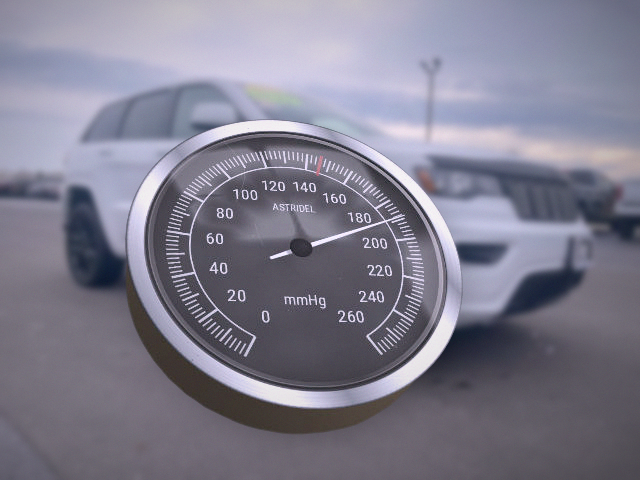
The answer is 190 mmHg
